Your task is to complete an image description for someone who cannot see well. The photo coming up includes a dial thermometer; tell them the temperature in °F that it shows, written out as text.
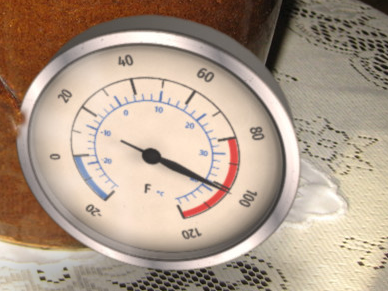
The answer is 100 °F
